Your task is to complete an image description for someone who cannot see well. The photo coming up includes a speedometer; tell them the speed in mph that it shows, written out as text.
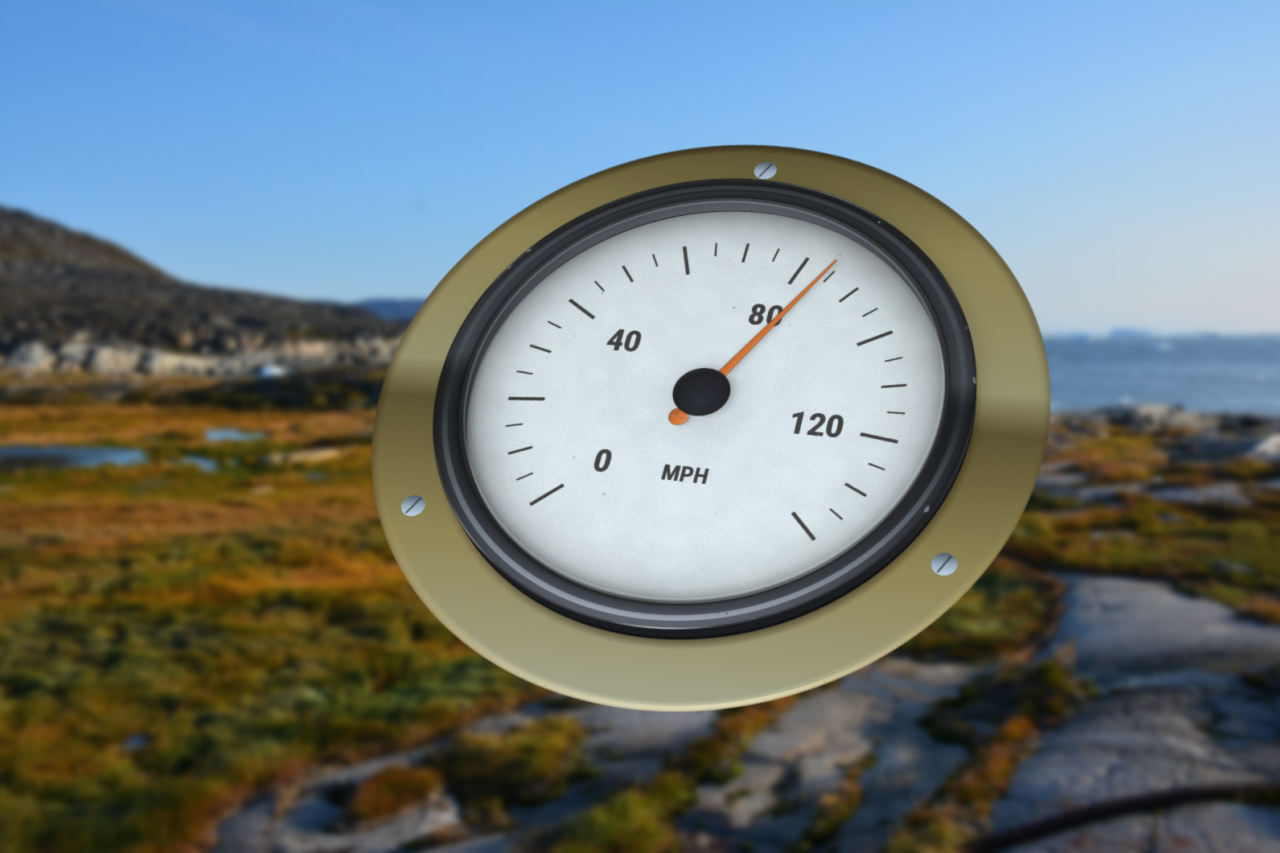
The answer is 85 mph
